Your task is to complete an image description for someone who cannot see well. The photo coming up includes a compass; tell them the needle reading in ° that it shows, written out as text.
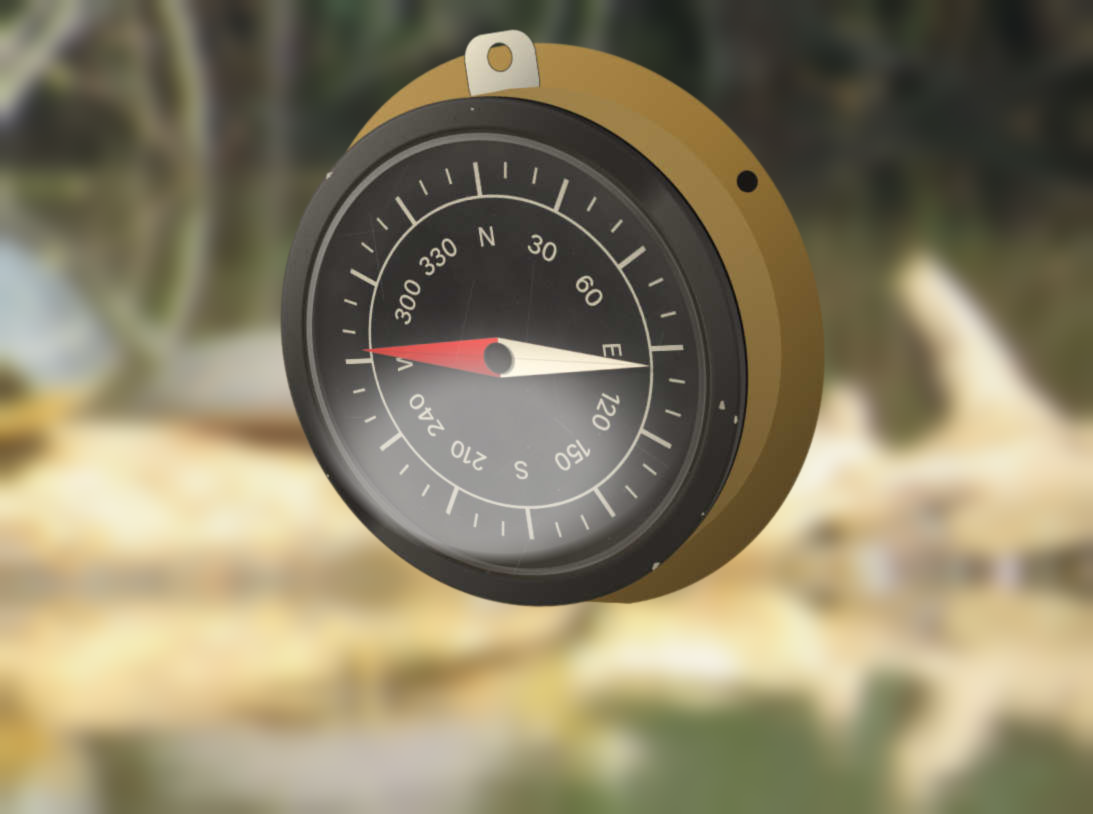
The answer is 275 °
